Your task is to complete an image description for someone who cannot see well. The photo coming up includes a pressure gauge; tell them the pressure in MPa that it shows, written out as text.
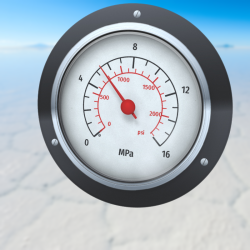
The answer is 5.5 MPa
